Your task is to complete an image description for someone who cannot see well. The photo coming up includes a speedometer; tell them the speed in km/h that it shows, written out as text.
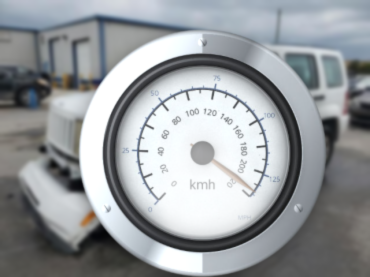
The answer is 215 km/h
